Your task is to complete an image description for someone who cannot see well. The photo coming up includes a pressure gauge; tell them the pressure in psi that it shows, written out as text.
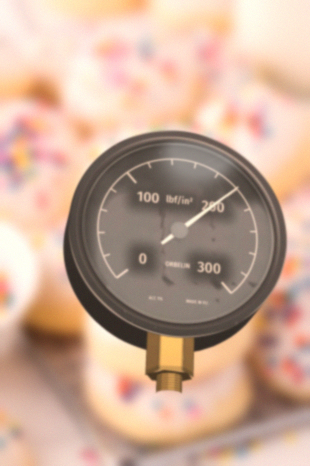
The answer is 200 psi
